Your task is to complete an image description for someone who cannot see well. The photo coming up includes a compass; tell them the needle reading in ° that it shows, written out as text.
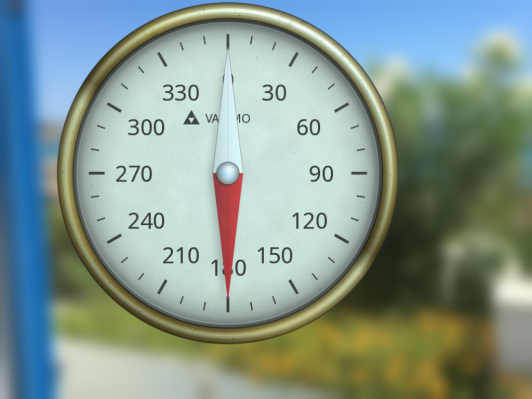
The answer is 180 °
